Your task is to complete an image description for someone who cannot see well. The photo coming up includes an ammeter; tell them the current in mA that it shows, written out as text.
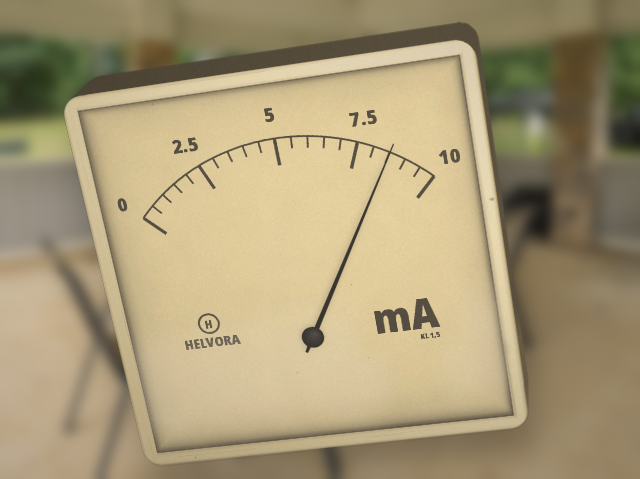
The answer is 8.5 mA
